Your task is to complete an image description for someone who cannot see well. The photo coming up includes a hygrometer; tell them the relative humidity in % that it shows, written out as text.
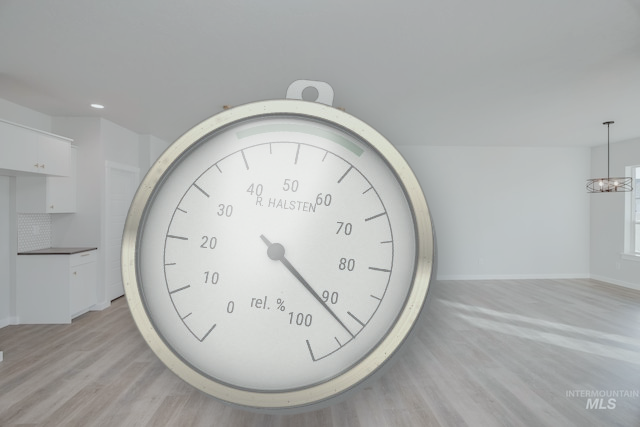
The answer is 92.5 %
